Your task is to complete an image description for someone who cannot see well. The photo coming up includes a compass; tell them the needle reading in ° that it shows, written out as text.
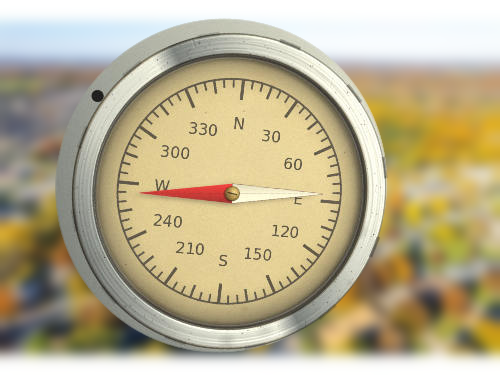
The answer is 265 °
